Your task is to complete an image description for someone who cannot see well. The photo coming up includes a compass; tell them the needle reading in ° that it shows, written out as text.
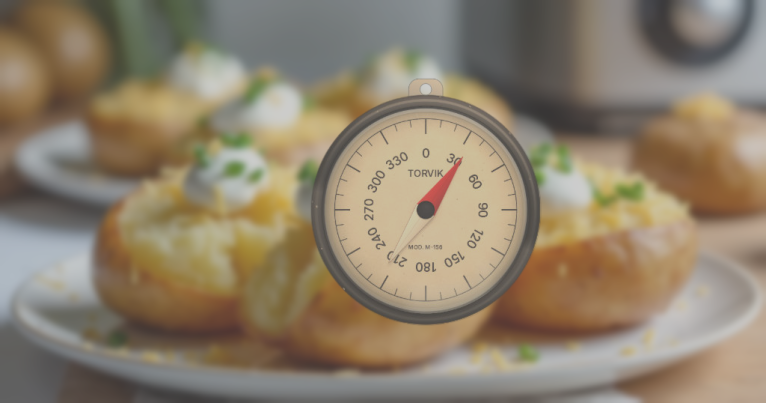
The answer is 35 °
